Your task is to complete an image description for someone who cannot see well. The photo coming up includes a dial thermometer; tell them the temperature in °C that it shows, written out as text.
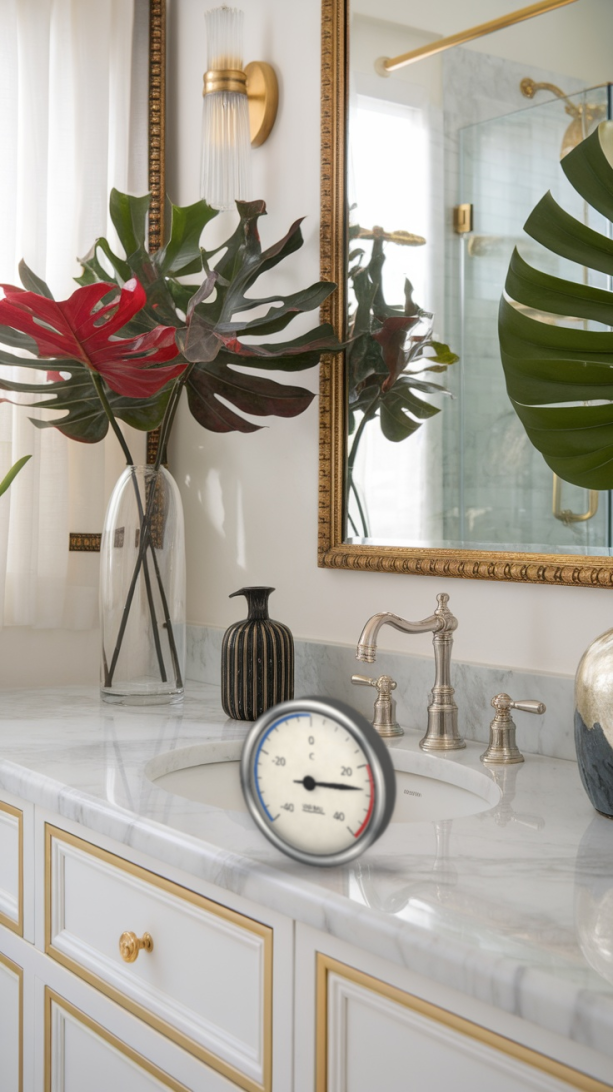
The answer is 26 °C
